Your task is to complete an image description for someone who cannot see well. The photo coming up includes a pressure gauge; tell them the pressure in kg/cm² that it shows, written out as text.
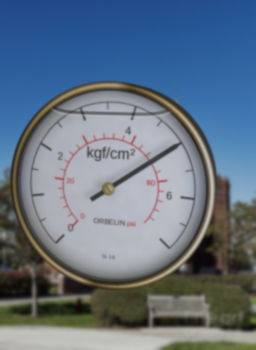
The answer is 5 kg/cm²
